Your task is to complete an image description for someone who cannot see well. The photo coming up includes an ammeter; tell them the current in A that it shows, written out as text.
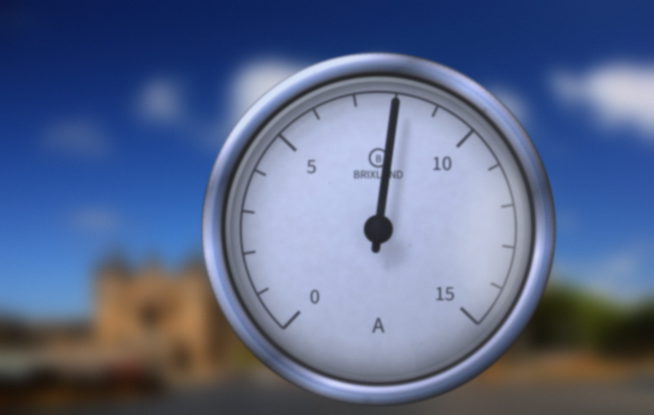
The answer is 8 A
